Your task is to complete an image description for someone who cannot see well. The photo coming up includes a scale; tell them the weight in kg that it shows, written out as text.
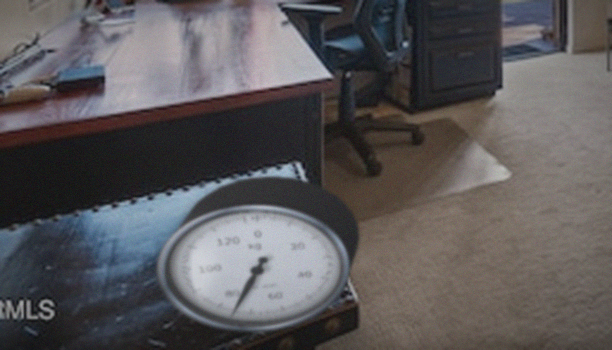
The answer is 75 kg
